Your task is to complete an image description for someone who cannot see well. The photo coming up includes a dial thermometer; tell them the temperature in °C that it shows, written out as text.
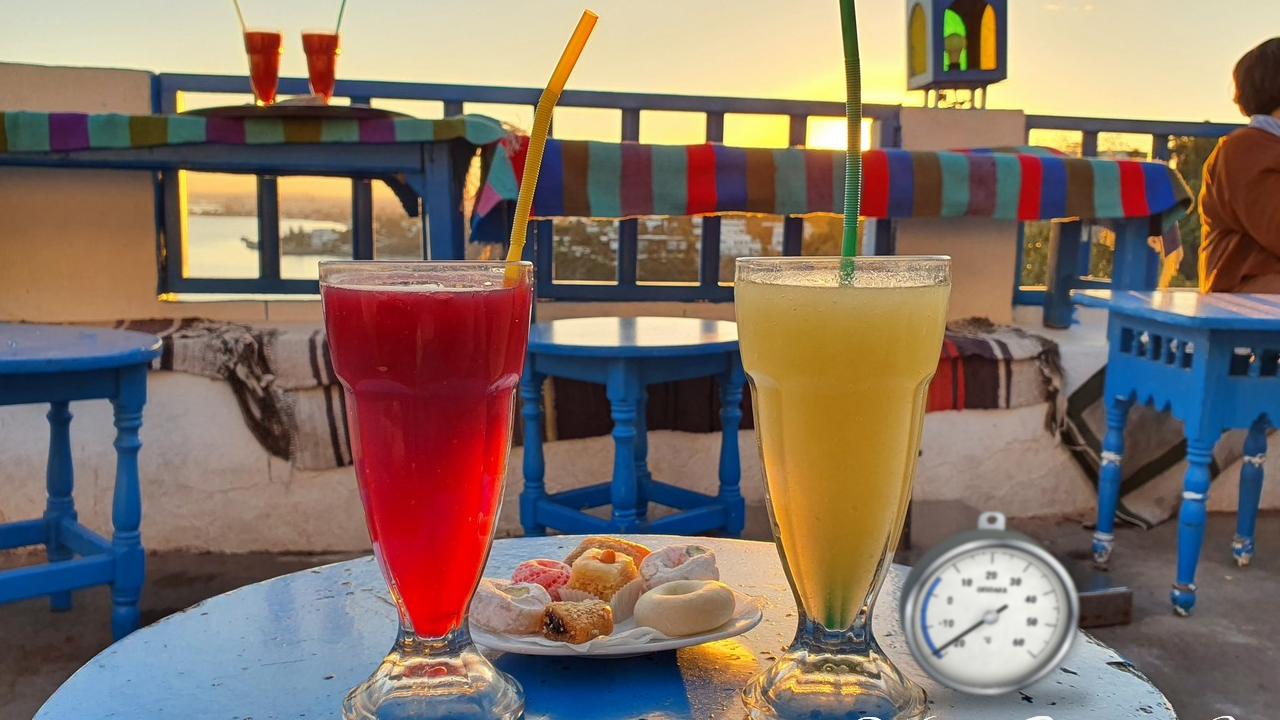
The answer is -17.5 °C
